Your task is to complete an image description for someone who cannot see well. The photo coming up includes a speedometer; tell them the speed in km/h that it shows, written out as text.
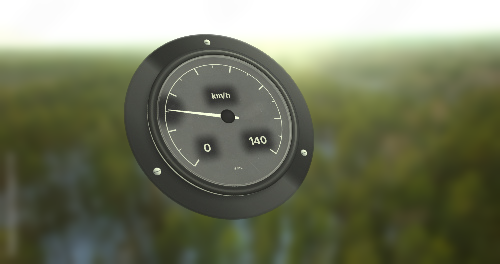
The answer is 30 km/h
